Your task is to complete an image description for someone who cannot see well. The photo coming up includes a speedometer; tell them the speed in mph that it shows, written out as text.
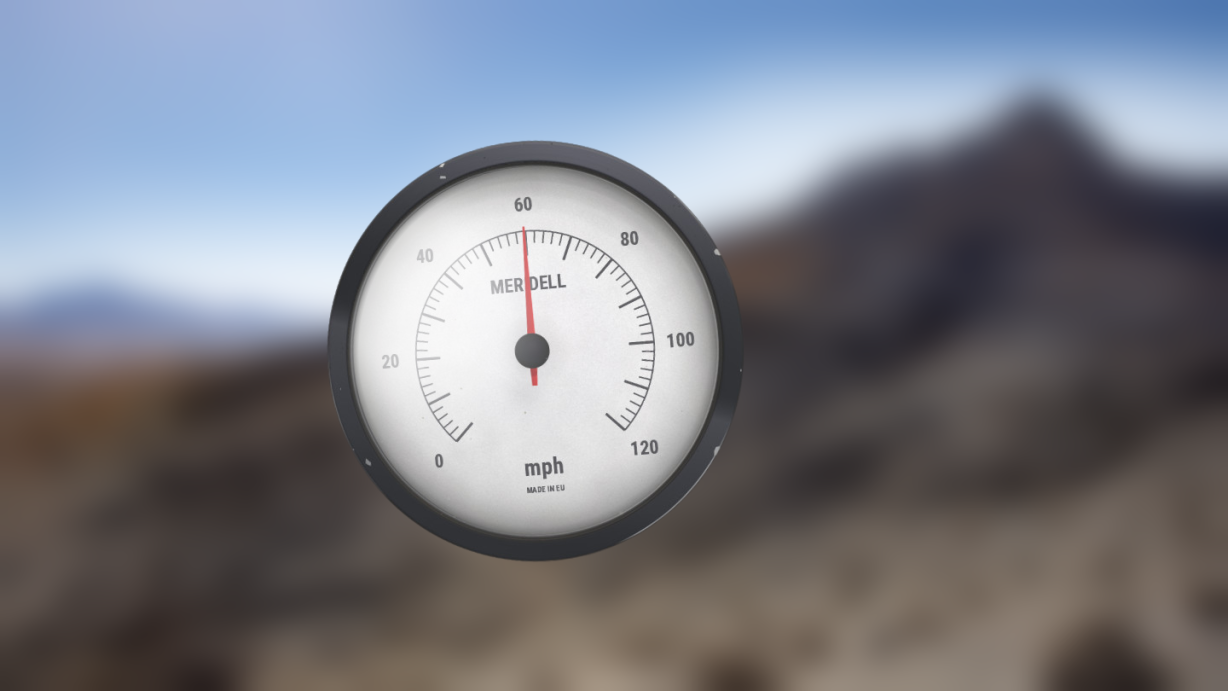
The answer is 60 mph
